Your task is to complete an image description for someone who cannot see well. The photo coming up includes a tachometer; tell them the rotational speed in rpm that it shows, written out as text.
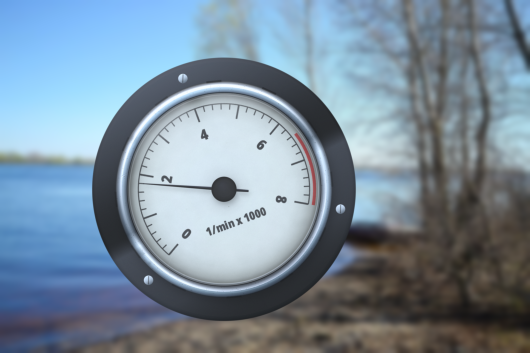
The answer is 1800 rpm
